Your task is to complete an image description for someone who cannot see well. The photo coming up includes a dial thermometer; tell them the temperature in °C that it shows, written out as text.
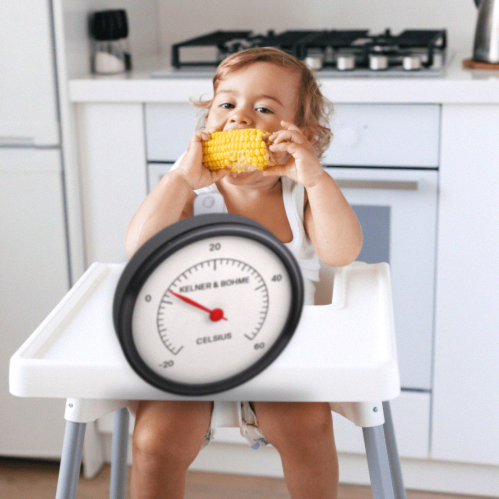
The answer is 4 °C
